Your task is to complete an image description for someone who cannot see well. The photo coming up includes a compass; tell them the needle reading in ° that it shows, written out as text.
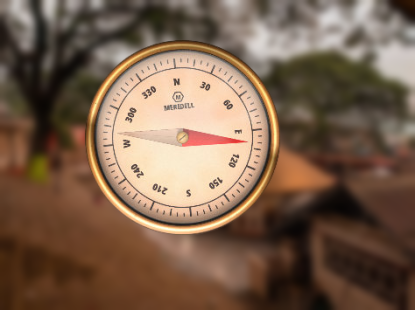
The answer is 100 °
